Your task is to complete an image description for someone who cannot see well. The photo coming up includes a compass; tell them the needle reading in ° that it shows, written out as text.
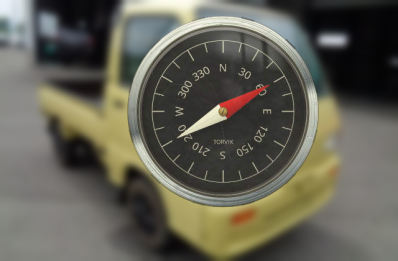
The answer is 60 °
